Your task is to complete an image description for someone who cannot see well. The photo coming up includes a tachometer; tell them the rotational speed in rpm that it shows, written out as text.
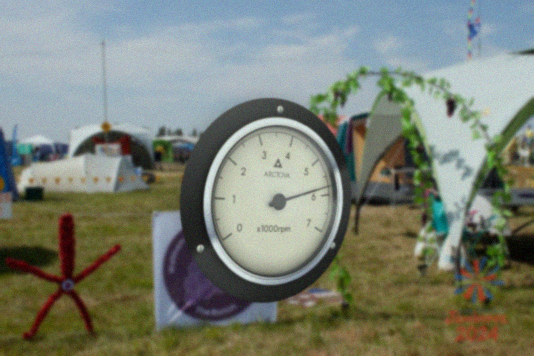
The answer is 5750 rpm
